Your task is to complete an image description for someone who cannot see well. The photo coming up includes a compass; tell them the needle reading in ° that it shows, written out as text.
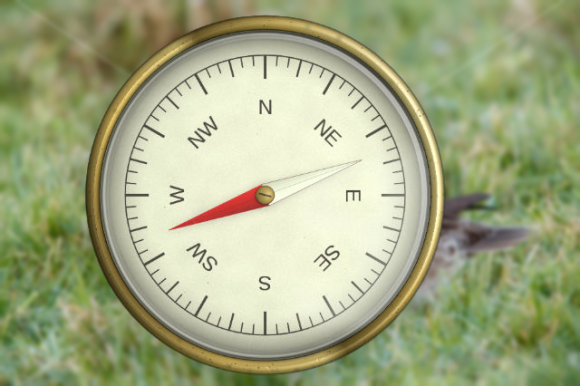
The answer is 250 °
